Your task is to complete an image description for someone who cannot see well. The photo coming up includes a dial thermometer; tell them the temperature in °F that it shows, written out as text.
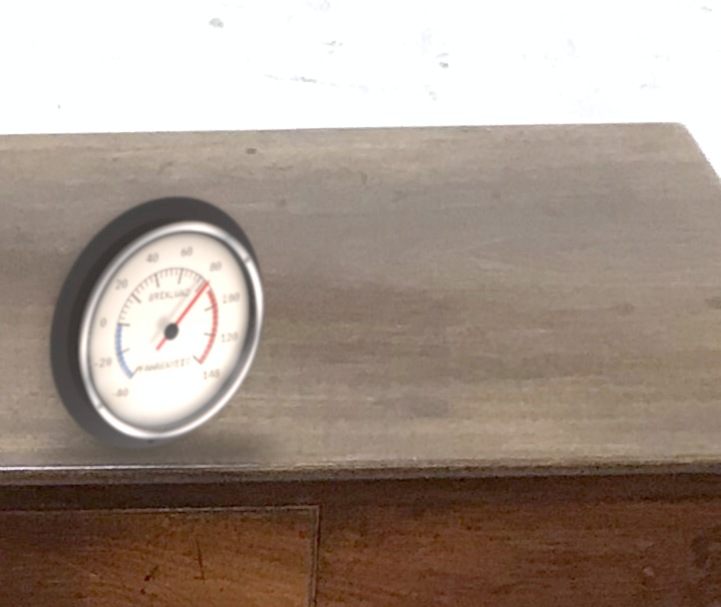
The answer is 80 °F
